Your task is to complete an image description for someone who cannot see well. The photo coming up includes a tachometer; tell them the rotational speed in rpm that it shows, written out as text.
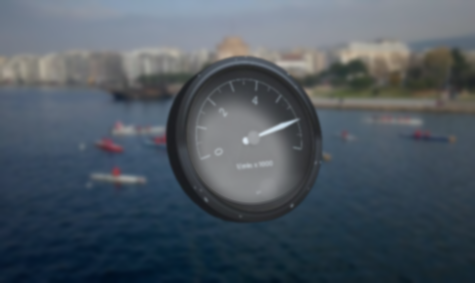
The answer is 6000 rpm
